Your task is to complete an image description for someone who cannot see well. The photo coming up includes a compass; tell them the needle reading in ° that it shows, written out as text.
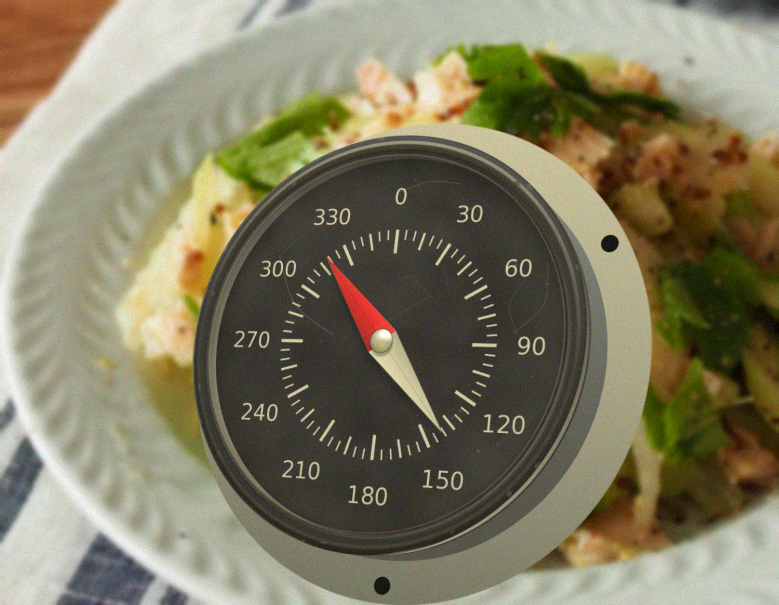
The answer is 320 °
